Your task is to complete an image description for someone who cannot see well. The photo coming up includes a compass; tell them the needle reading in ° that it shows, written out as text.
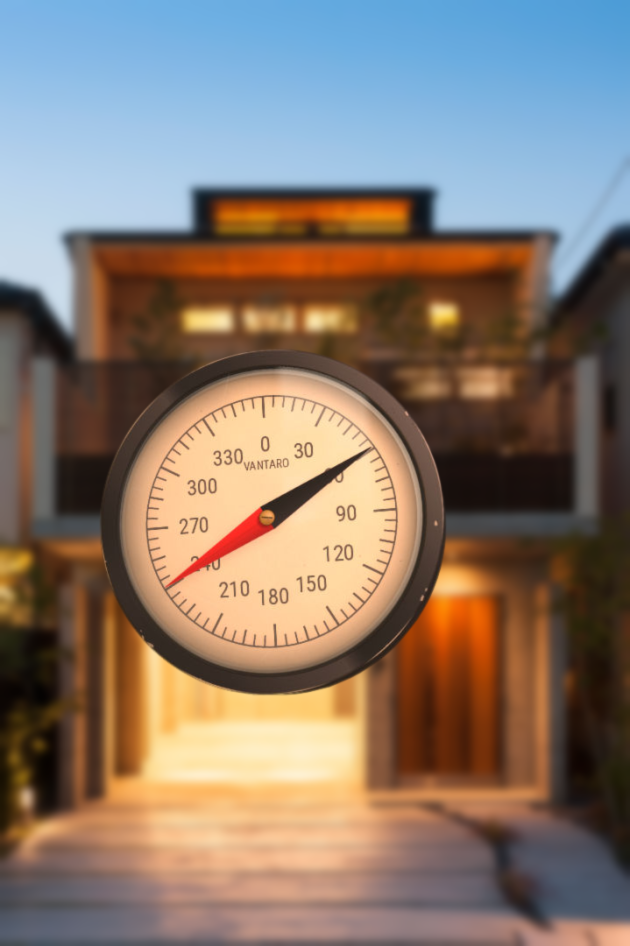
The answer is 240 °
